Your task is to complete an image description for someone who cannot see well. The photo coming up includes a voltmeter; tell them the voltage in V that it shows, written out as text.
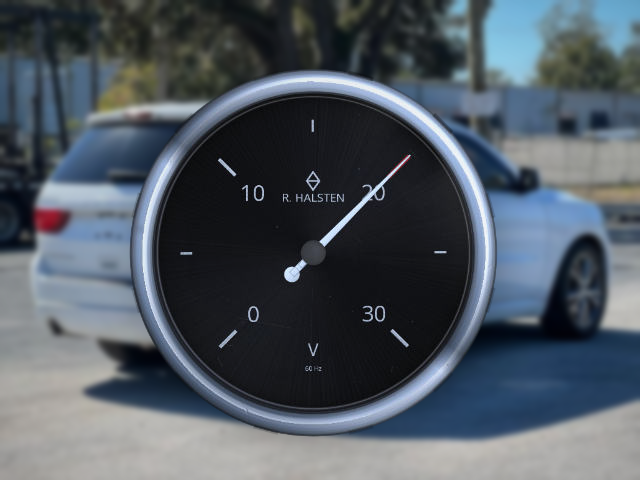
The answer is 20 V
